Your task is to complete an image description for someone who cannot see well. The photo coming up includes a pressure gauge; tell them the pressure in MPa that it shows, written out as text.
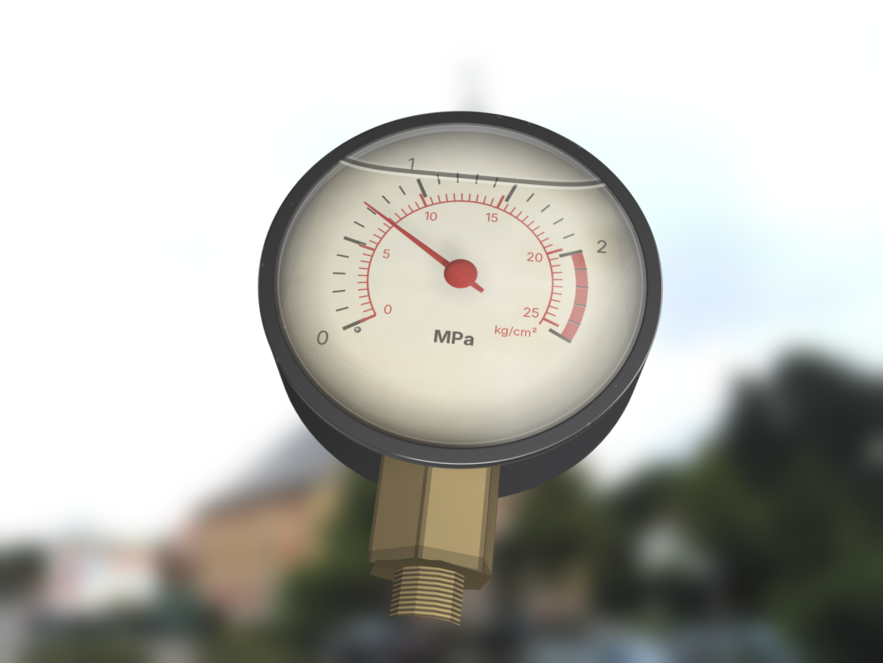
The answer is 0.7 MPa
